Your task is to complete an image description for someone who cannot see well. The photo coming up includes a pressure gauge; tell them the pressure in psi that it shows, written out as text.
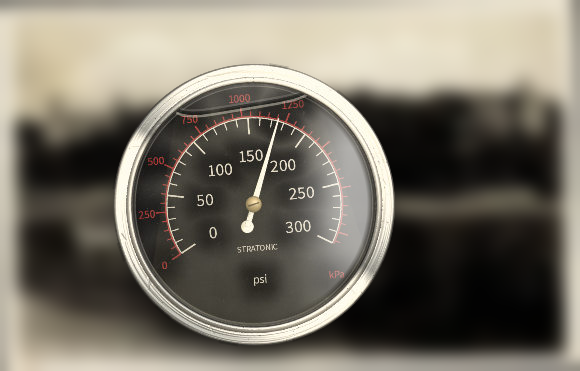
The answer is 175 psi
